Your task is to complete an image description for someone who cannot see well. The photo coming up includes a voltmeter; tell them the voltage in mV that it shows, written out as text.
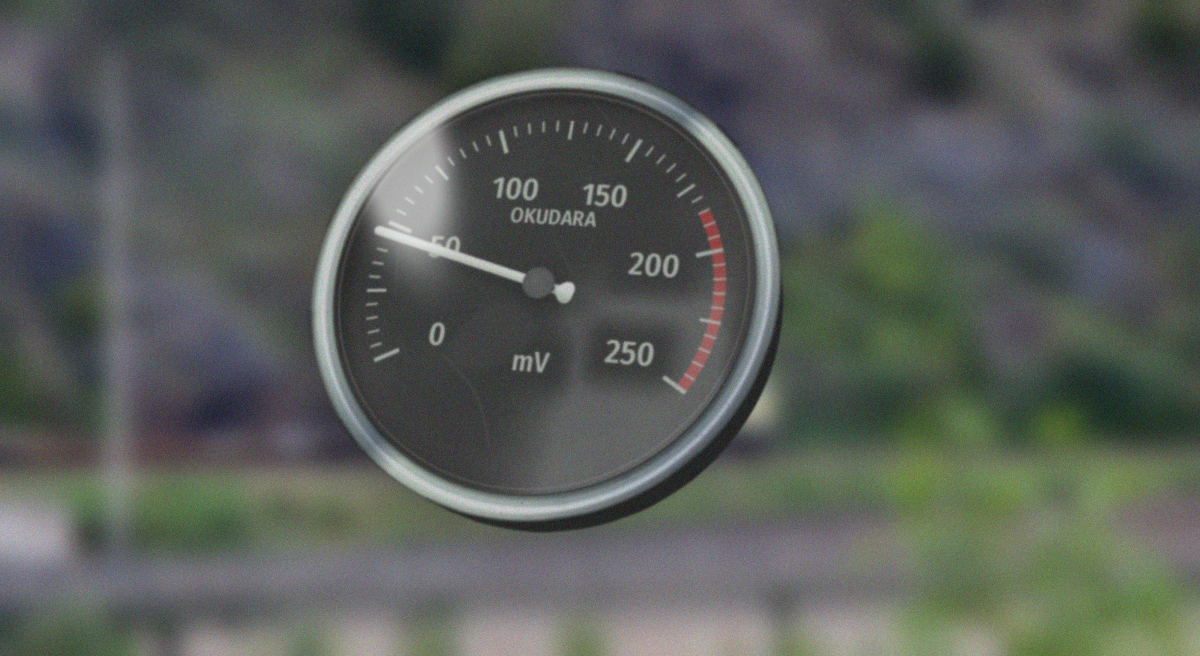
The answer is 45 mV
